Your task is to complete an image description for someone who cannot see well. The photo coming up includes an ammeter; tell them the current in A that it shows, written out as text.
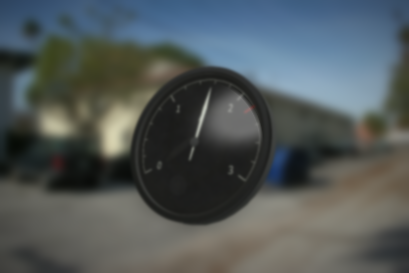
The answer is 1.6 A
